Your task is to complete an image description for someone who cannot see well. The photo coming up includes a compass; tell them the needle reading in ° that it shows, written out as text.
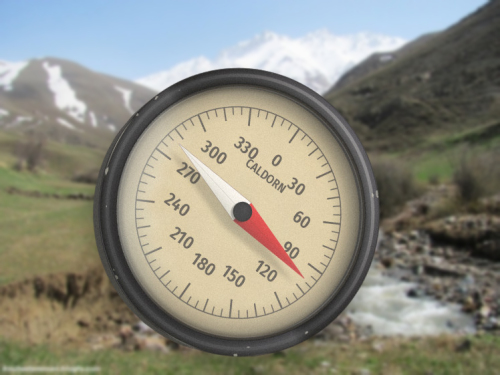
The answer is 100 °
